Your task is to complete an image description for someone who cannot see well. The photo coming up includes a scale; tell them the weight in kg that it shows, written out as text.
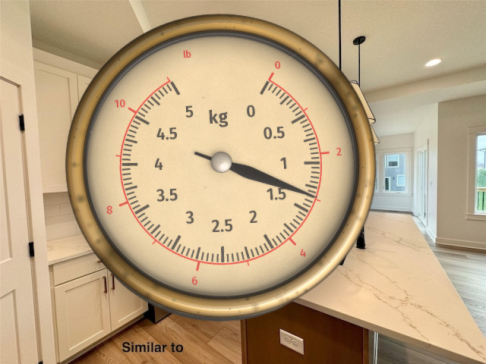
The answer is 1.35 kg
